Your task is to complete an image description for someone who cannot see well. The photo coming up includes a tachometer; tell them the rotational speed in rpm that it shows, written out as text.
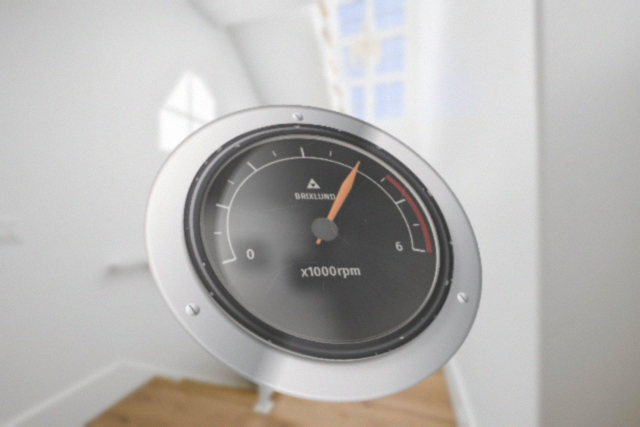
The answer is 4000 rpm
